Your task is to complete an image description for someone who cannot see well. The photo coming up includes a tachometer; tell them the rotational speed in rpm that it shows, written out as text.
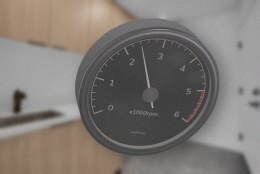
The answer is 2400 rpm
